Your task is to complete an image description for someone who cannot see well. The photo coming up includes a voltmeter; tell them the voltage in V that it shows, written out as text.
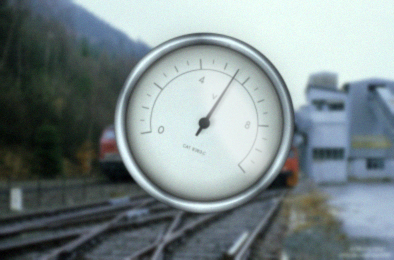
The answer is 5.5 V
